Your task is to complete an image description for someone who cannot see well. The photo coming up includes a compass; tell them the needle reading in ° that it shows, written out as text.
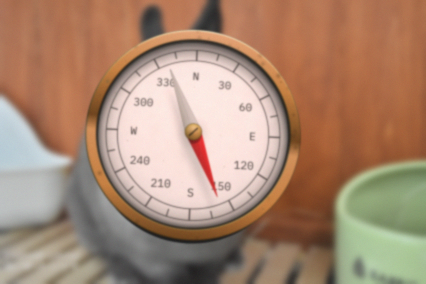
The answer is 157.5 °
